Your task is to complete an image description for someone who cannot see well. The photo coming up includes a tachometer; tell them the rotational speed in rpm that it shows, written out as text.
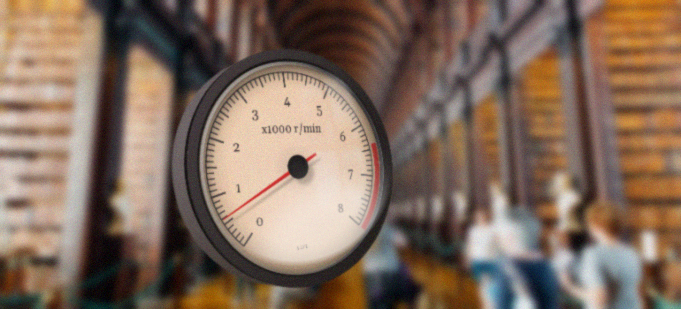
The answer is 600 rpm
